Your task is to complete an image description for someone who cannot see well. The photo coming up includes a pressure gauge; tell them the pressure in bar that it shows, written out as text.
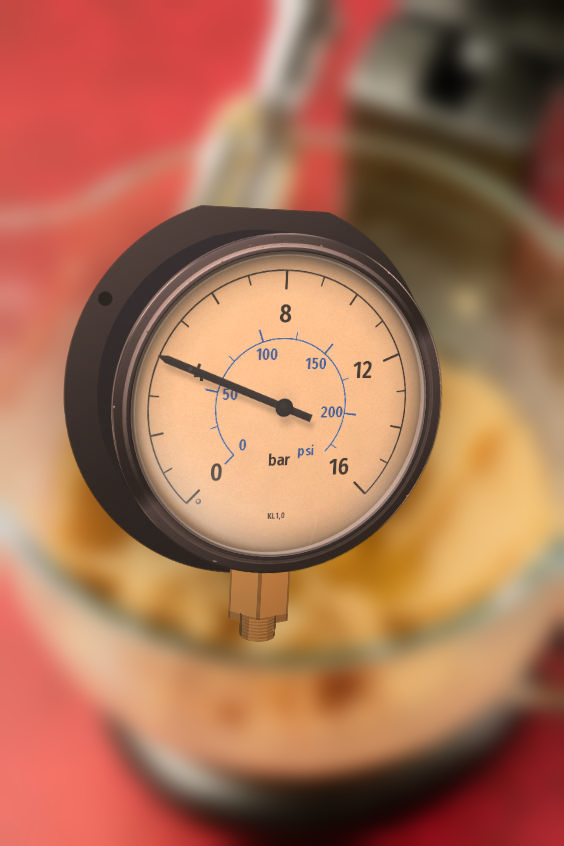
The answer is 4 bar
